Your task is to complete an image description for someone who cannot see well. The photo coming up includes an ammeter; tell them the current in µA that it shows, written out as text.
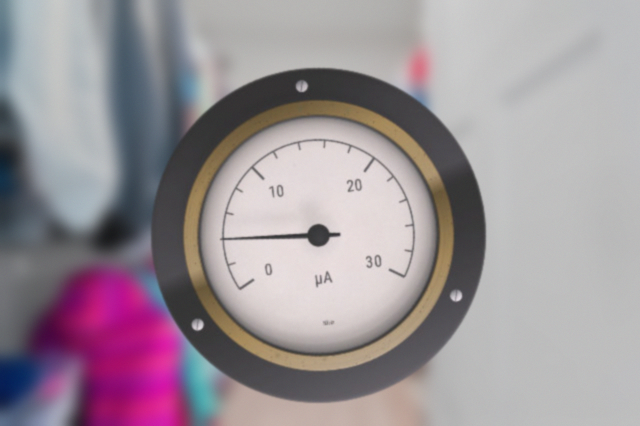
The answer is 4 µA
